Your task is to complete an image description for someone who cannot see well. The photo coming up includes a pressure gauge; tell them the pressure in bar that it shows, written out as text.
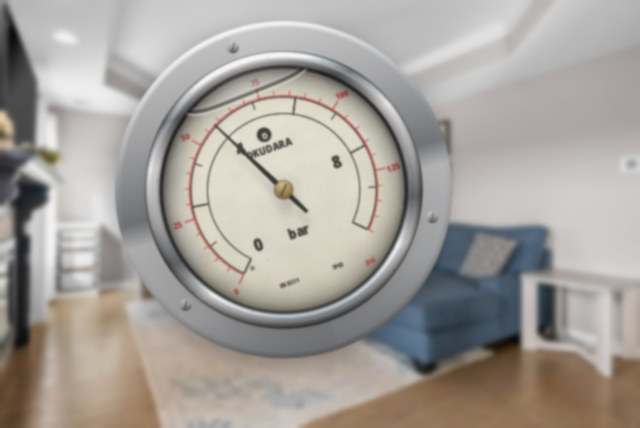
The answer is 4 bar
